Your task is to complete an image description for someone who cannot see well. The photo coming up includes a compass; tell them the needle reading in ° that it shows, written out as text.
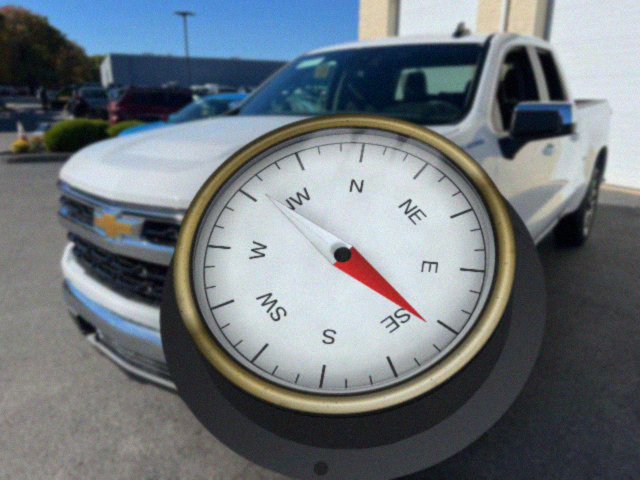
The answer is 125 °
